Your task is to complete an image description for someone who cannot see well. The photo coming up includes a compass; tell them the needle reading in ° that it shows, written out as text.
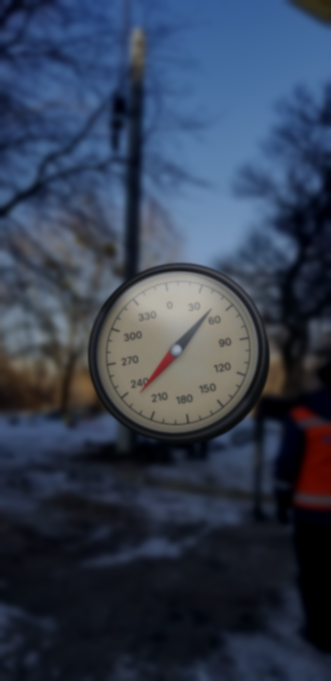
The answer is 230 °
